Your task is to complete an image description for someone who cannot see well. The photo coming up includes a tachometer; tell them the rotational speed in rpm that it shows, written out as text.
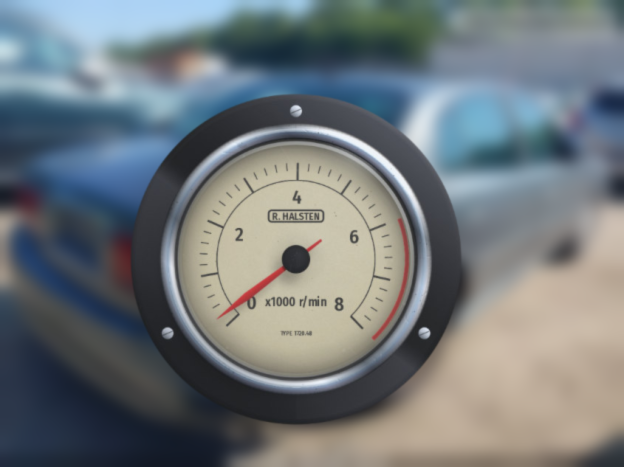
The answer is 200 rpm
